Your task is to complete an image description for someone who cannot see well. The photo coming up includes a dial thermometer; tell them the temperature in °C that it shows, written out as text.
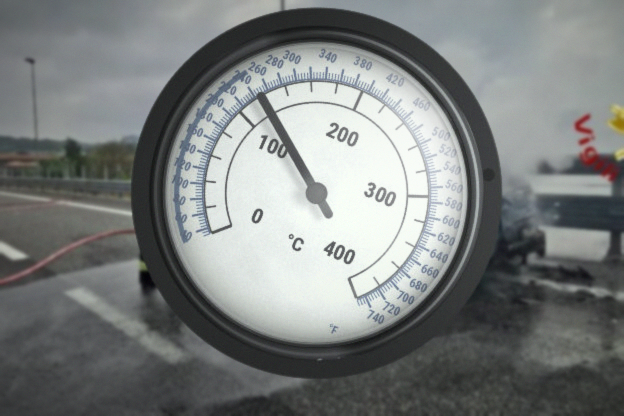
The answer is 120 °C
